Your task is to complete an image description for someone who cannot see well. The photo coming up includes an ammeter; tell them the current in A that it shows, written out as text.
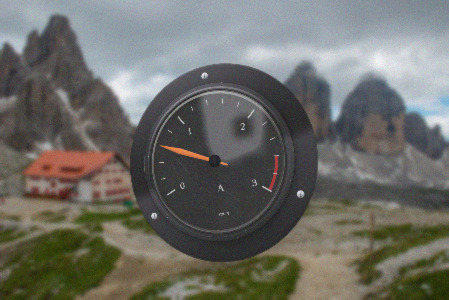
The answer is 0.6 A
